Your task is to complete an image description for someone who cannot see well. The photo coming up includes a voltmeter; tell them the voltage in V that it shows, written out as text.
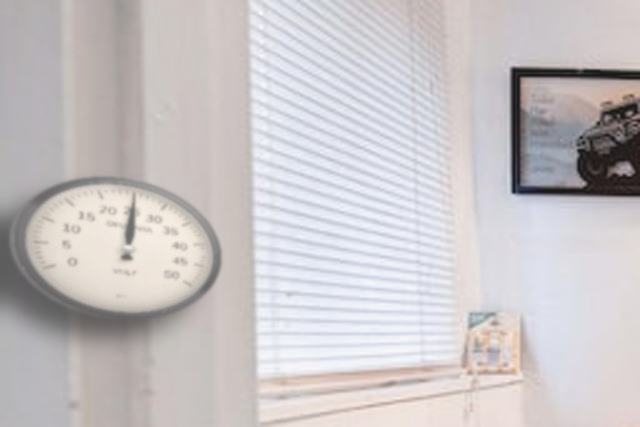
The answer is 25 V
